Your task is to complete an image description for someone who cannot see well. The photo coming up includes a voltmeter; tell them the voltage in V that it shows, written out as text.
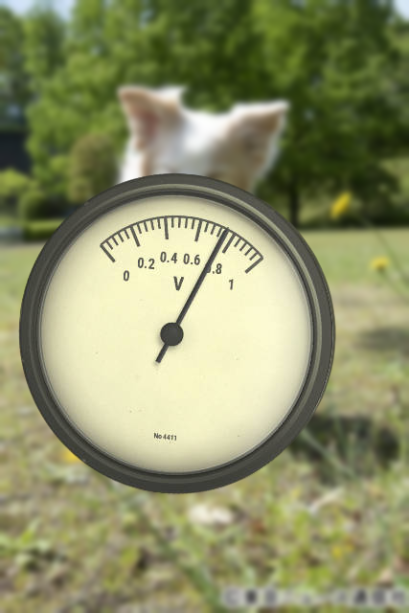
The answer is 0.76 V
